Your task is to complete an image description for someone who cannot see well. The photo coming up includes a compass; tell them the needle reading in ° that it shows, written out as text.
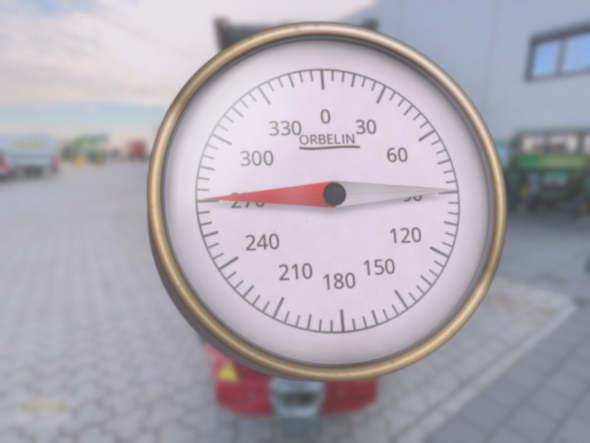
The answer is 270 °
